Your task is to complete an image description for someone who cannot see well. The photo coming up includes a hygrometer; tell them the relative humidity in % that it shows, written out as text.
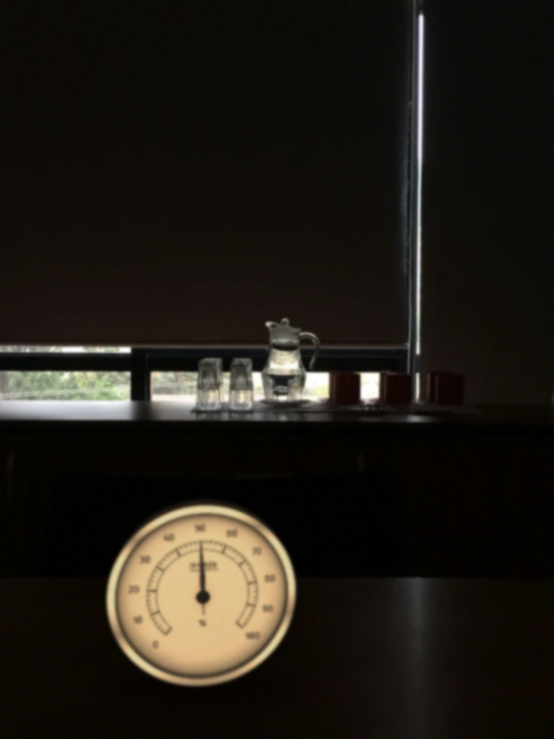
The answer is 50 %
